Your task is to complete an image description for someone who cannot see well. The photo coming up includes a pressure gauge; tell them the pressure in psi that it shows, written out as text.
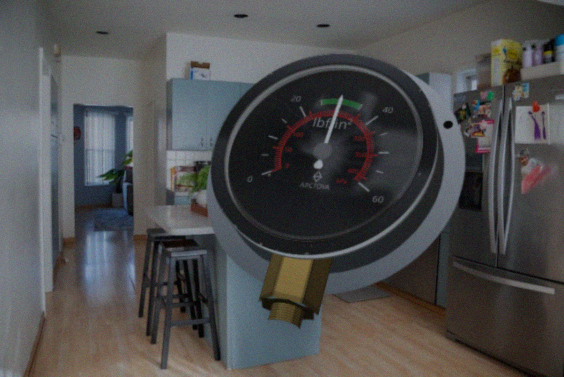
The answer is 30 psi
